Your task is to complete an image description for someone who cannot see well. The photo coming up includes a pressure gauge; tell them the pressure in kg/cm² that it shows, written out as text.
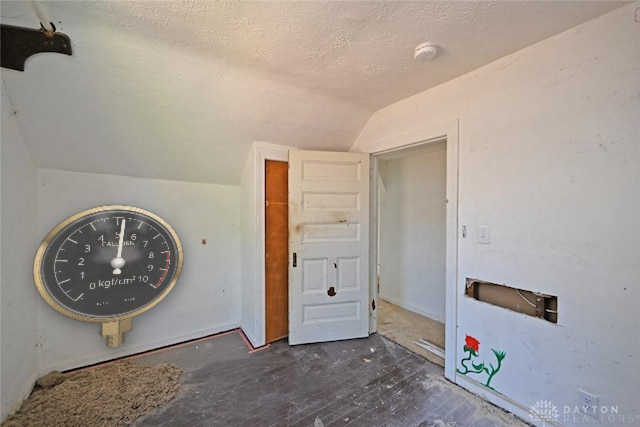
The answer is 5.25 kg/cm²
